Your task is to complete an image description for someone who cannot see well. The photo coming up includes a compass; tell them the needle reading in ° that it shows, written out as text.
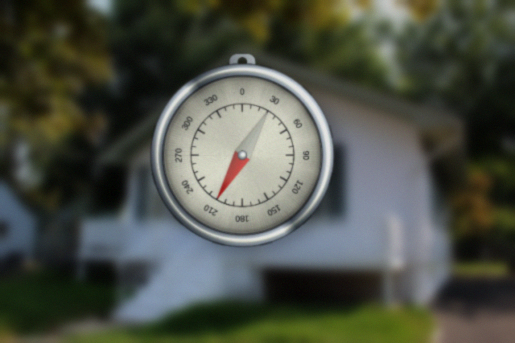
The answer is 210 °
